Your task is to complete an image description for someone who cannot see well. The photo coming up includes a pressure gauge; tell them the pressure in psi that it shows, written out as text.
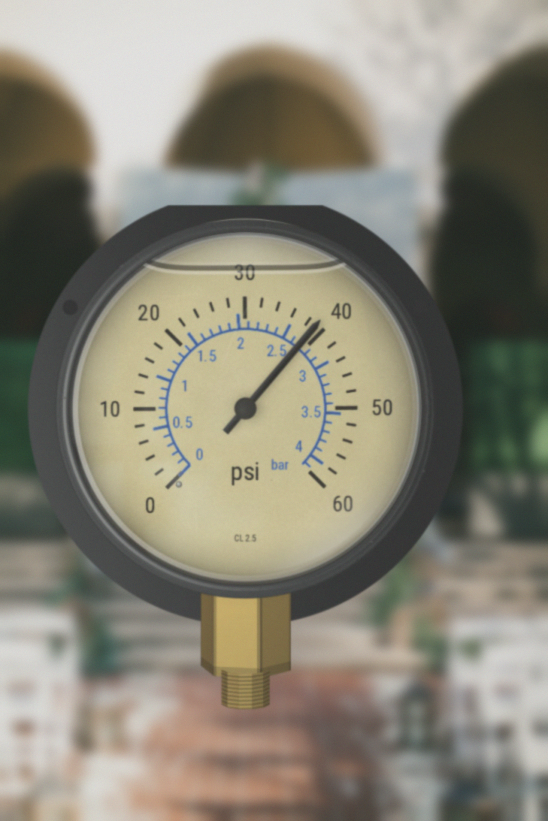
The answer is 39 psi
